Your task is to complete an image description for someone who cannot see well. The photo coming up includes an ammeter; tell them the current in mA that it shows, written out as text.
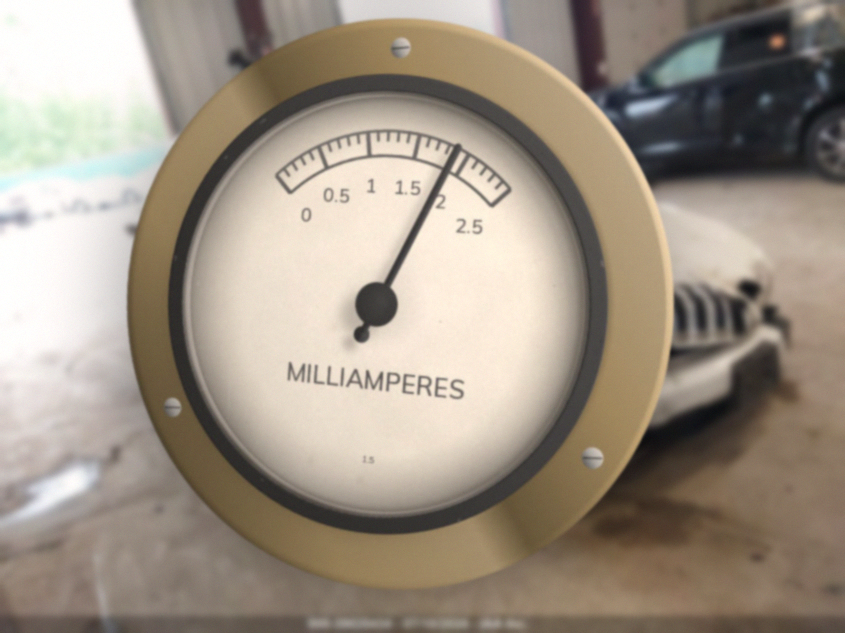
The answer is 1.9 mA
